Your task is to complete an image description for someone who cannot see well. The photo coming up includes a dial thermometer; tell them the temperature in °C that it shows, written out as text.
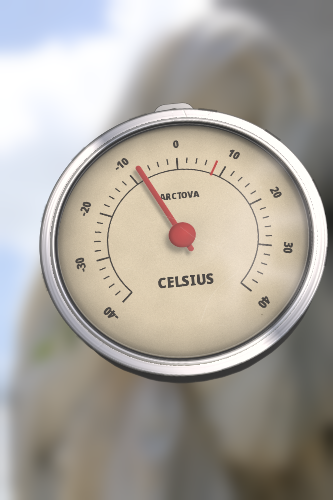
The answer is -8 °C
